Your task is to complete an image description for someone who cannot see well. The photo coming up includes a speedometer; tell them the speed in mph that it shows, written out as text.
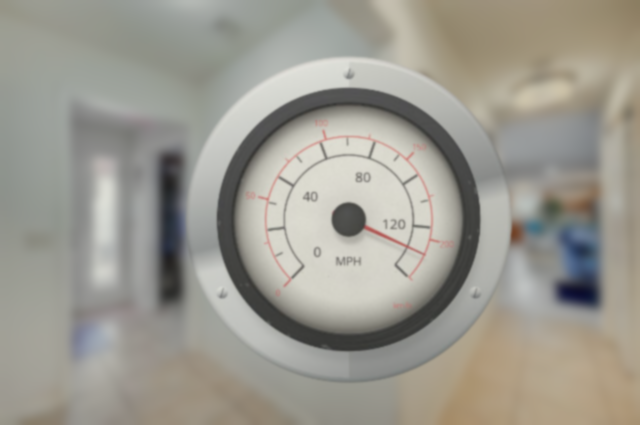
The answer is 130 mph
